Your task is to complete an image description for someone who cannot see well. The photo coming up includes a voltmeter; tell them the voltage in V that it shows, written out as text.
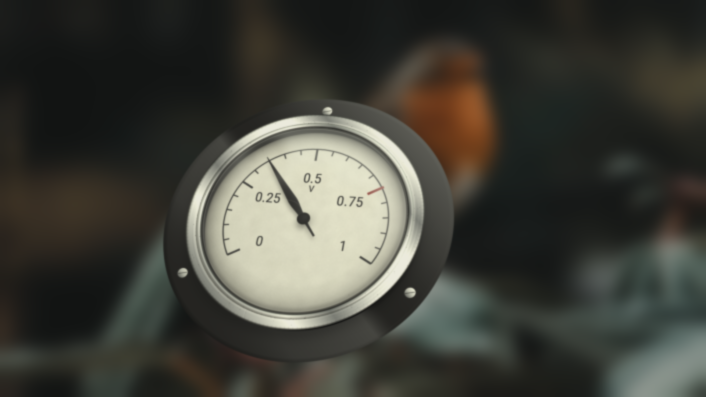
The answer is 0.35 V
